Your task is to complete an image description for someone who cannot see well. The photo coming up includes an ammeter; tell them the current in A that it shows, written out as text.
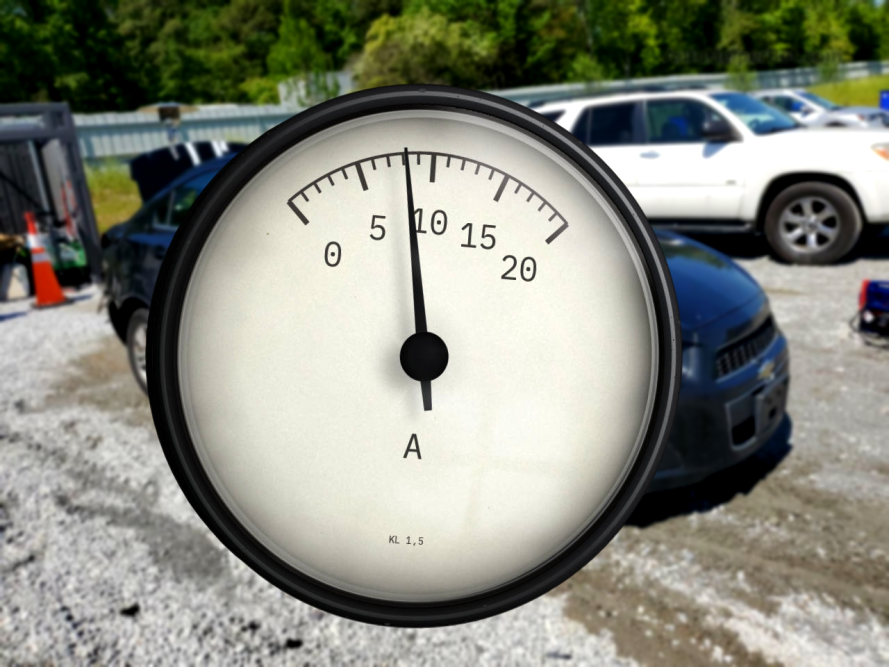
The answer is 8 A
